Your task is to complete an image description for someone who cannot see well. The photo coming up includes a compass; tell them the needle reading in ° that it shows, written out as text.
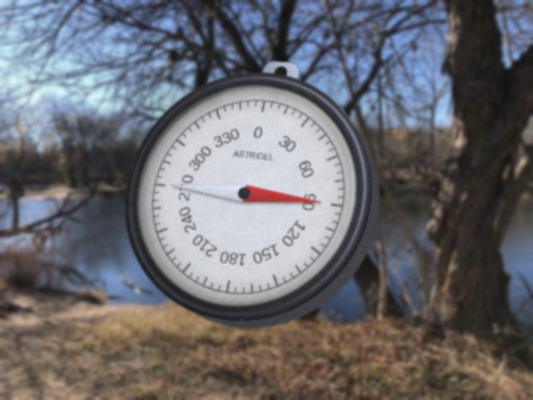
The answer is 90 °
